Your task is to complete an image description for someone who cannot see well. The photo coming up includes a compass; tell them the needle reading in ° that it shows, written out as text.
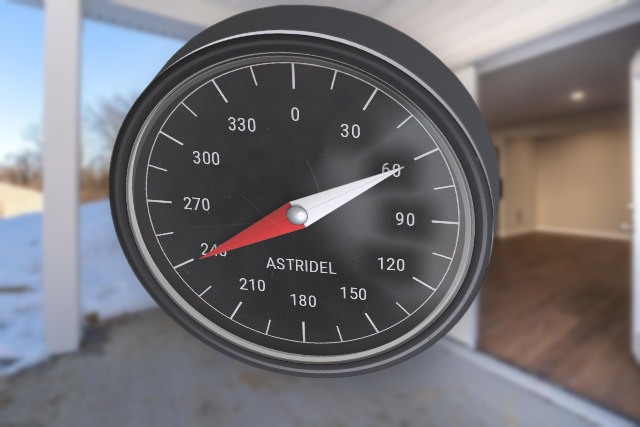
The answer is 240 °
